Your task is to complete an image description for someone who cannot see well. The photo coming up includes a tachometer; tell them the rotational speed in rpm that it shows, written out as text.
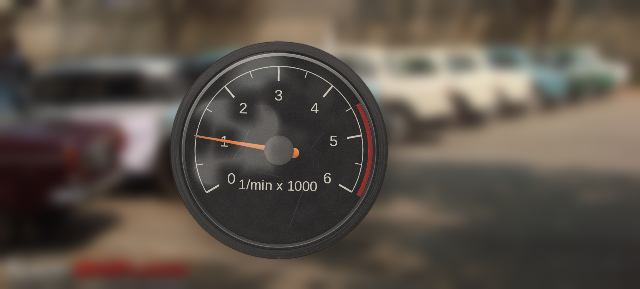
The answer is 1000 rpm
